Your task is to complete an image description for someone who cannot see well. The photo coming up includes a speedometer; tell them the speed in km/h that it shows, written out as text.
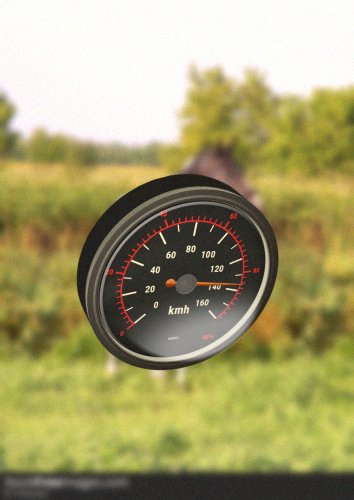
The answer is 135 km/h
